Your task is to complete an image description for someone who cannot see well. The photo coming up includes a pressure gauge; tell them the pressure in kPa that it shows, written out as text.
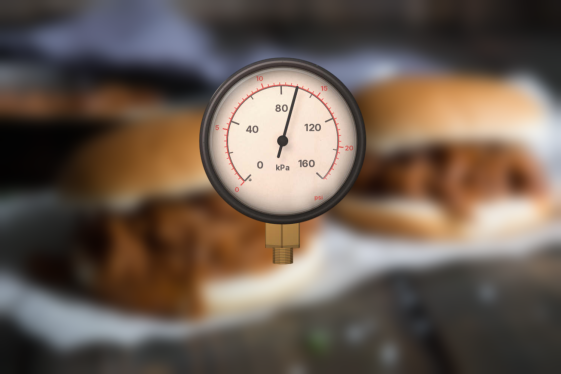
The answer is 90 kPa
